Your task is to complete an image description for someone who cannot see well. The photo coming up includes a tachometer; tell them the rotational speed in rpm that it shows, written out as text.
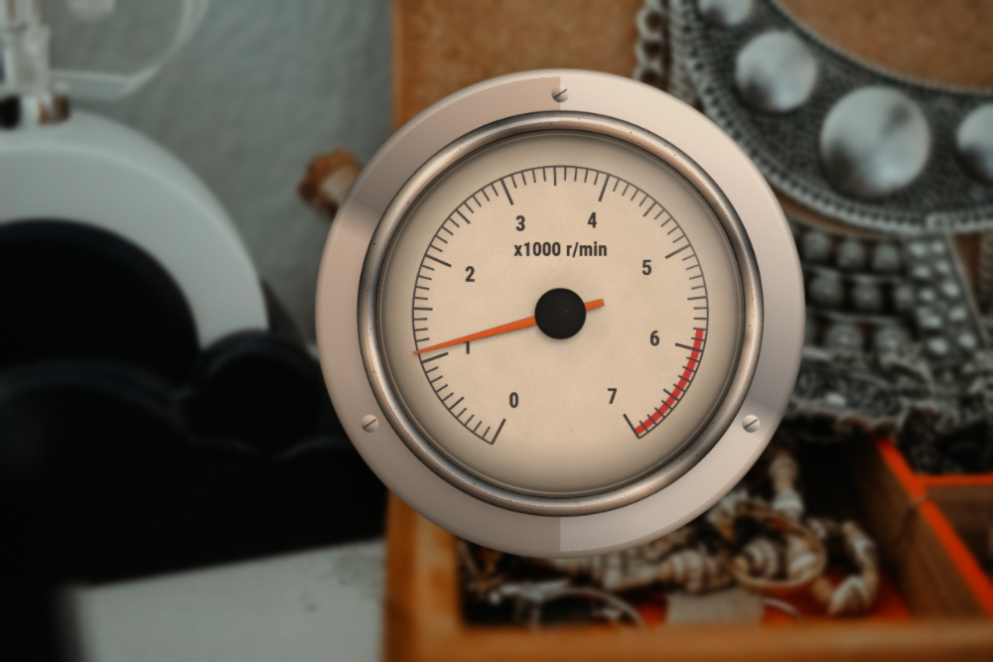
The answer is 1100 rpm
